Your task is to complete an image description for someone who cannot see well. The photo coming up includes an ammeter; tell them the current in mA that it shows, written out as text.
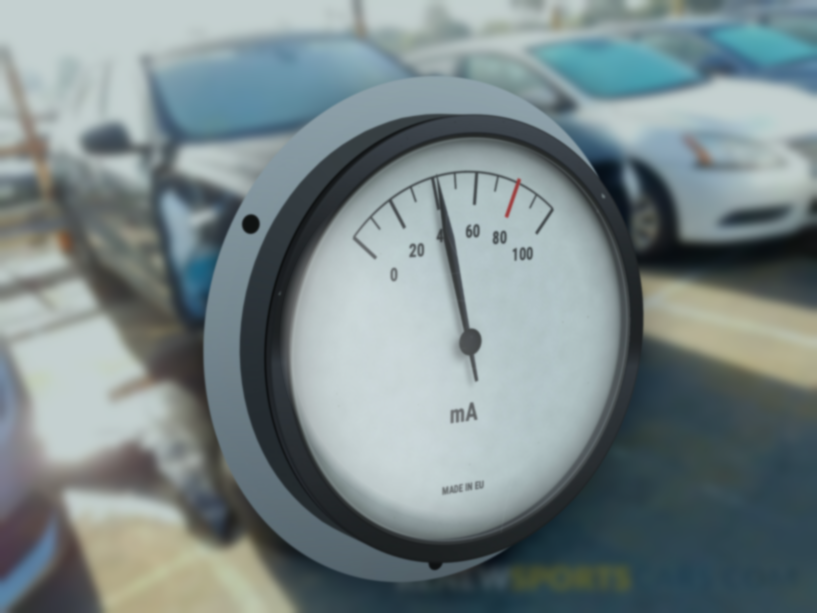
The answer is 40 mA
